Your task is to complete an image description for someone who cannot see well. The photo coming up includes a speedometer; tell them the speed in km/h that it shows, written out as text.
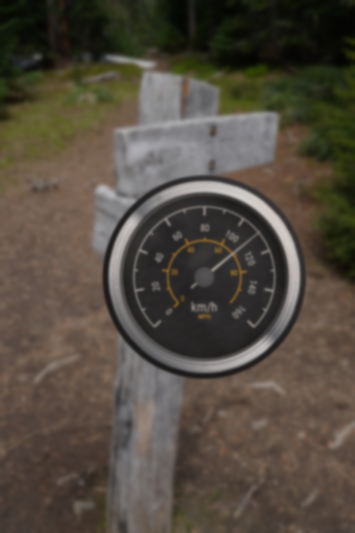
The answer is 110 km/h
